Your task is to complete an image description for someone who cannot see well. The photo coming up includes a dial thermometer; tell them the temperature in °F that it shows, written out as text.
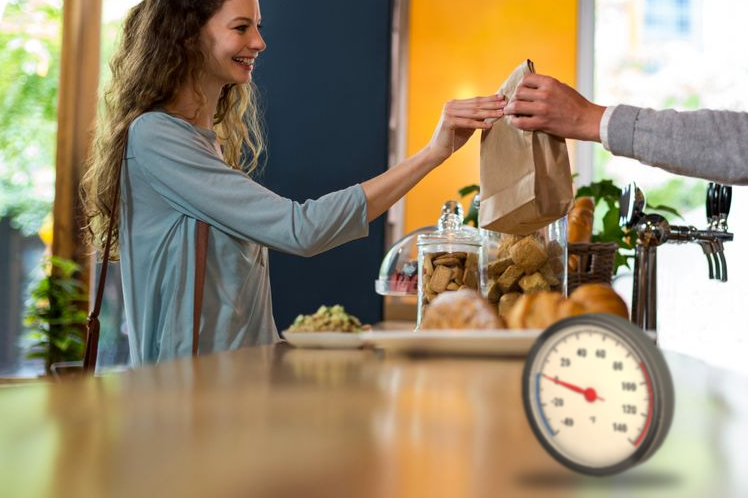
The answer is 0 °F
